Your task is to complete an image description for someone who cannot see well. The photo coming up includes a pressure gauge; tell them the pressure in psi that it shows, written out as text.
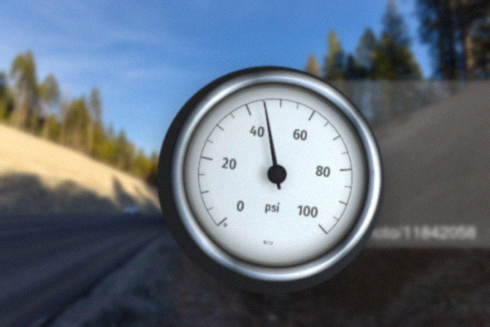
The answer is 45 psi
